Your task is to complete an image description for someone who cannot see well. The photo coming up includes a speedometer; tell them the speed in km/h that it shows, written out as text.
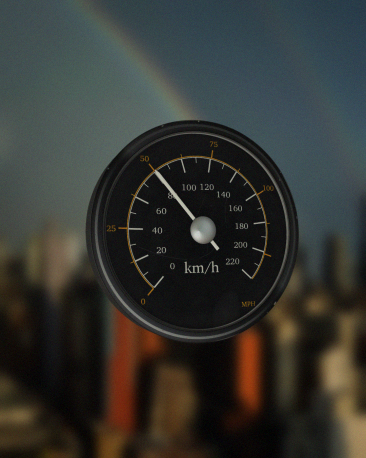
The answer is 80 km/h
